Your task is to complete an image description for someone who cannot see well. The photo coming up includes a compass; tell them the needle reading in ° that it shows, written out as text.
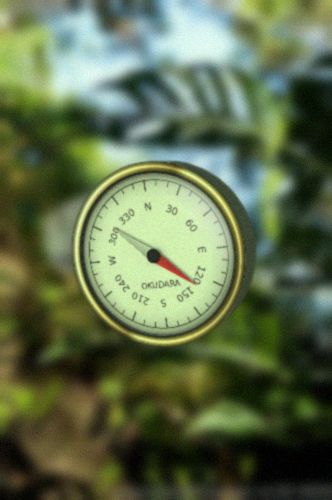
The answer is 130 °
